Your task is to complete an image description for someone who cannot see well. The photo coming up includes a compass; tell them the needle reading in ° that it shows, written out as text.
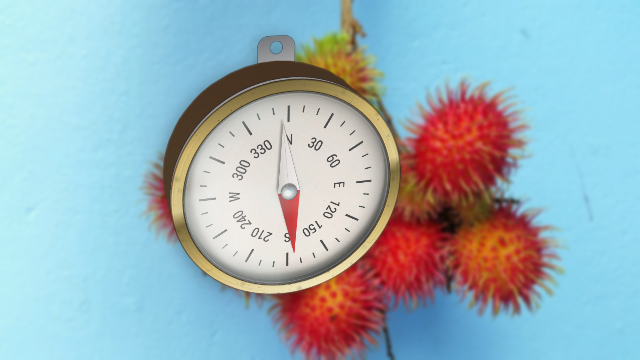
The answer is 175 °
